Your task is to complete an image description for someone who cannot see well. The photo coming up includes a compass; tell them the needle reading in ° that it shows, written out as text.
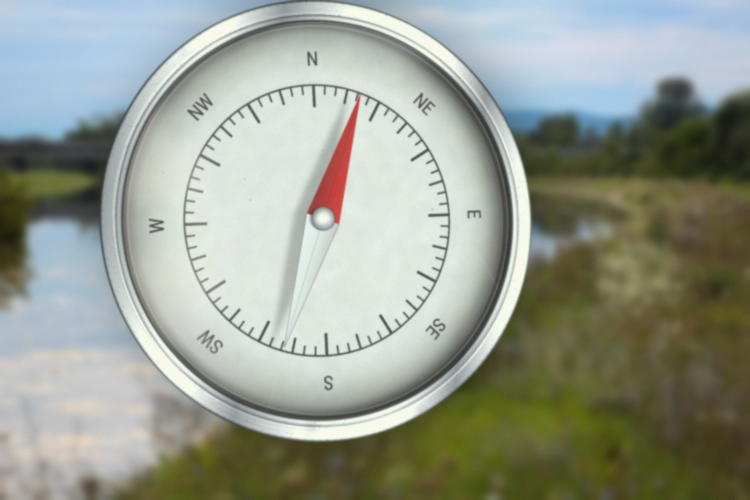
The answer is 20 °
